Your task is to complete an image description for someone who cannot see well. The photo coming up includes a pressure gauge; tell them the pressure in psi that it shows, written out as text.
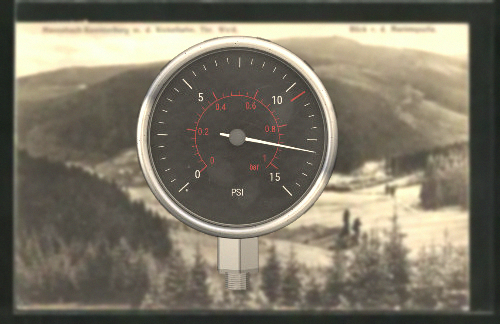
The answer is 13 psi
